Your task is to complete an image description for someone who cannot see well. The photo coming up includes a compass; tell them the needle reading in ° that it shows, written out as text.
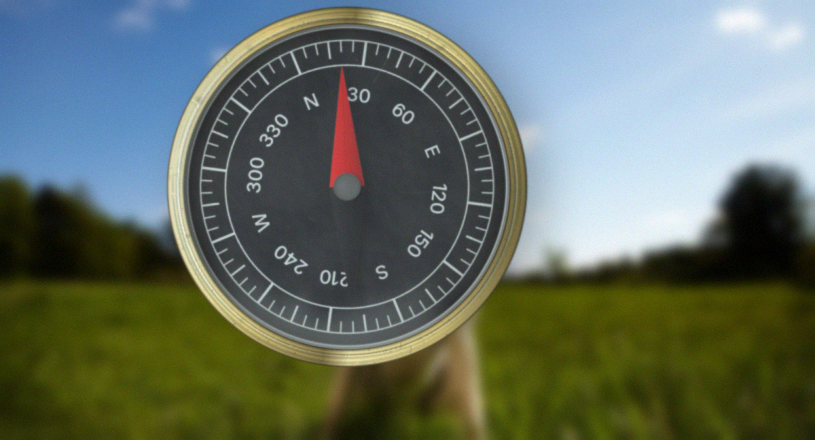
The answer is 20 °
